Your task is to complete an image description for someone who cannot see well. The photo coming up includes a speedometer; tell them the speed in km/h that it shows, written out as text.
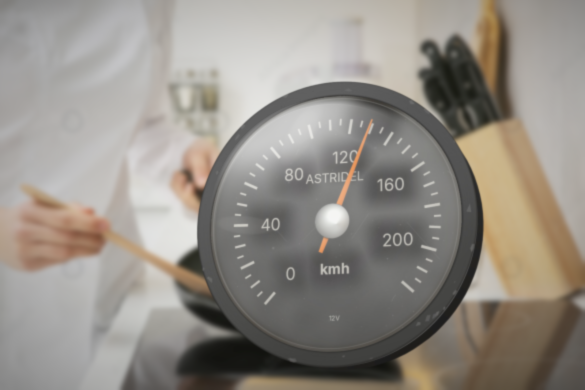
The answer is 130 km/h
